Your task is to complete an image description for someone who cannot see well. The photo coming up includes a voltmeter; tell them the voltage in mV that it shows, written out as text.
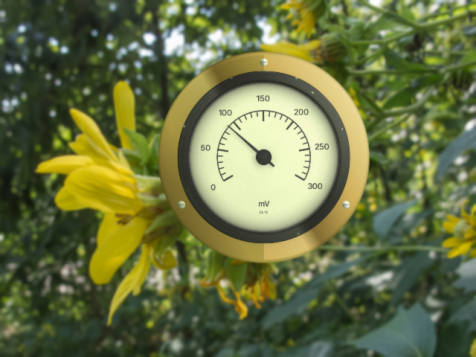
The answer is 90 mV
